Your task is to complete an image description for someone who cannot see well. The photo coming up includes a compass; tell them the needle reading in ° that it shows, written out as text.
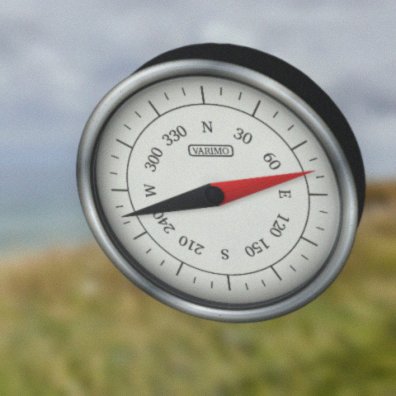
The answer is 75 °
